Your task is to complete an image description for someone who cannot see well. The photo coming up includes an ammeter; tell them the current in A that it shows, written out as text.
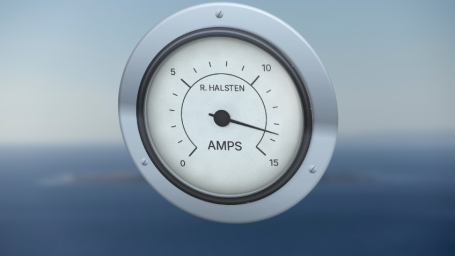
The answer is 13.5 A
